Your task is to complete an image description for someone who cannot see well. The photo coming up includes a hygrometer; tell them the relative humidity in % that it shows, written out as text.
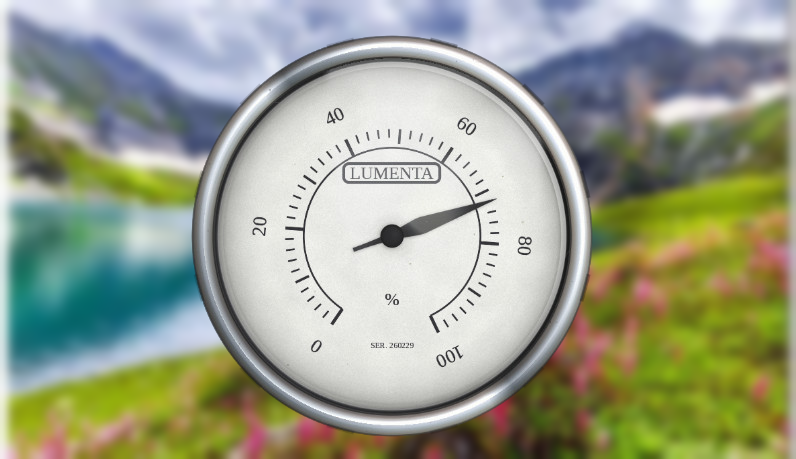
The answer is 72 %
